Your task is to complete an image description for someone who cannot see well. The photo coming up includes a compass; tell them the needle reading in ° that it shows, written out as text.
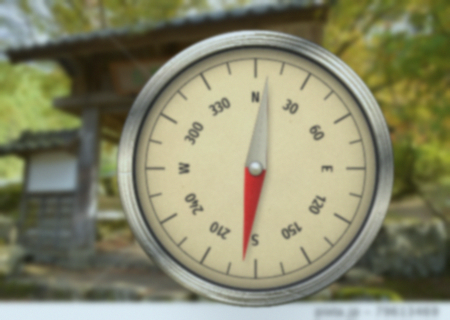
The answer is 187.5 °
